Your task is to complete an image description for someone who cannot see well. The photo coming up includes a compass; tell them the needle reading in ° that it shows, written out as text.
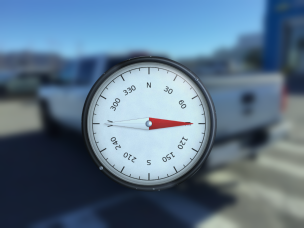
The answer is 90 °
